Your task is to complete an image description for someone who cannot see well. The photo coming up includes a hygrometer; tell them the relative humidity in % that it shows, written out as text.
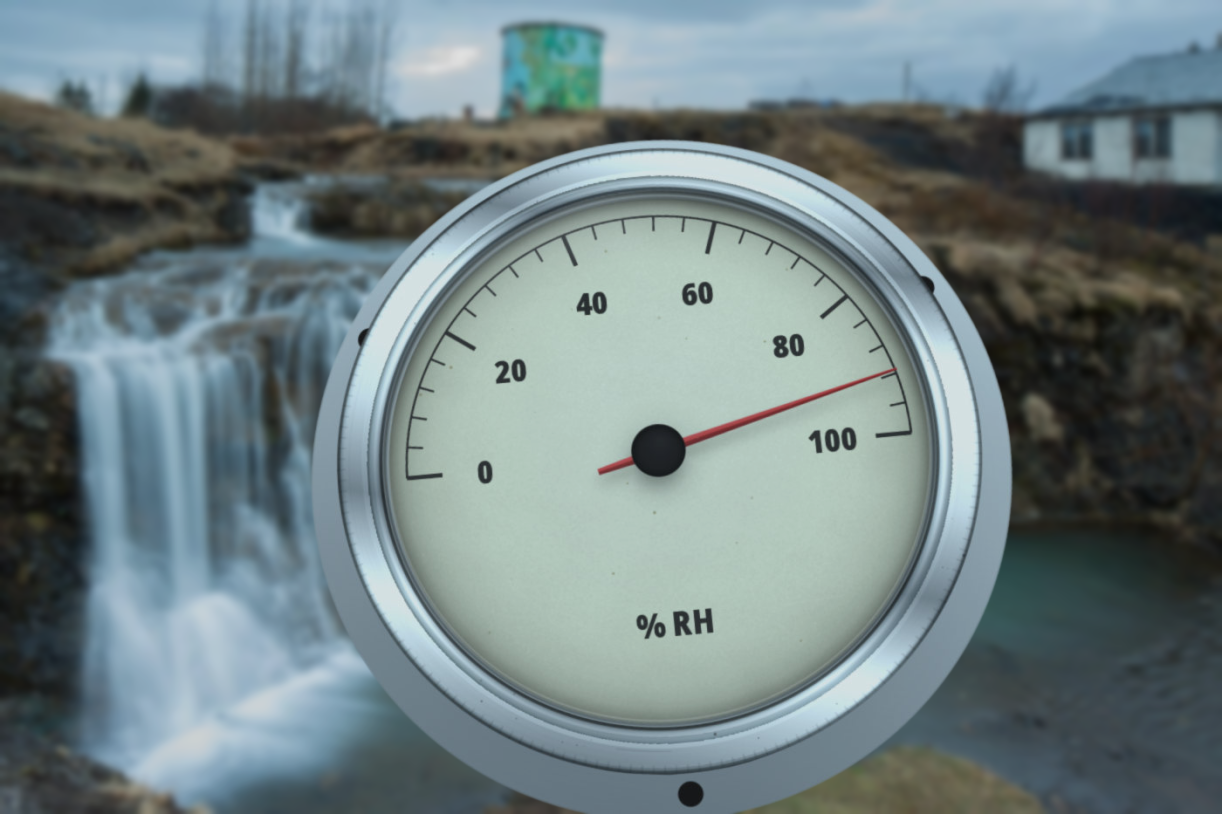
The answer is 92 %
